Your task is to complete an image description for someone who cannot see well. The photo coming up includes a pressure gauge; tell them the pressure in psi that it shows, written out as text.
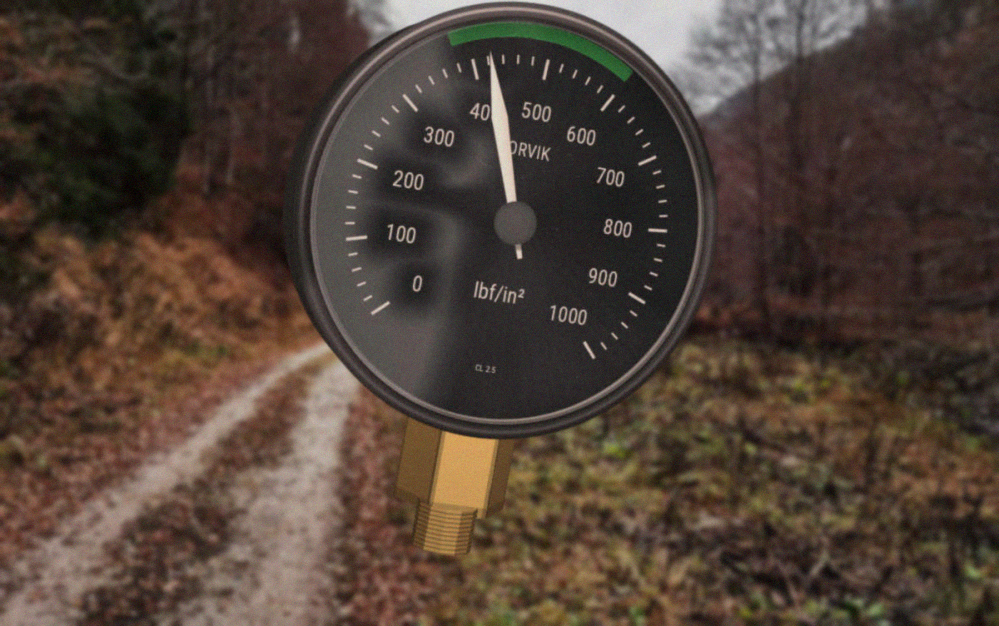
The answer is 420 psi
